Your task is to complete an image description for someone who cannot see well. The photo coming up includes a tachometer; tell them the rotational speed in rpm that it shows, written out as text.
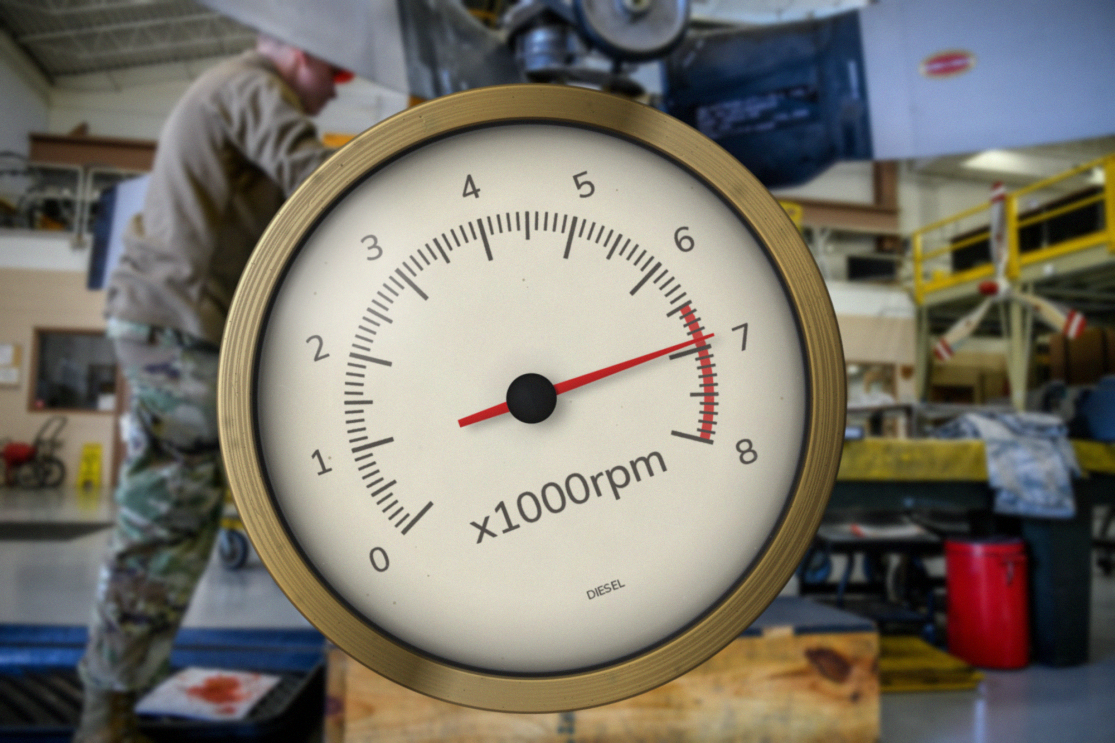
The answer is 6900 rpm
